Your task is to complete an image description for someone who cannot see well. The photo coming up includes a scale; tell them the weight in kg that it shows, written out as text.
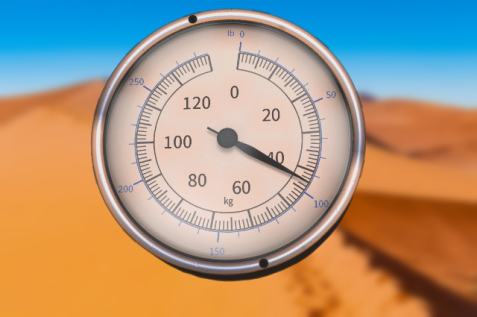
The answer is 43 kg
